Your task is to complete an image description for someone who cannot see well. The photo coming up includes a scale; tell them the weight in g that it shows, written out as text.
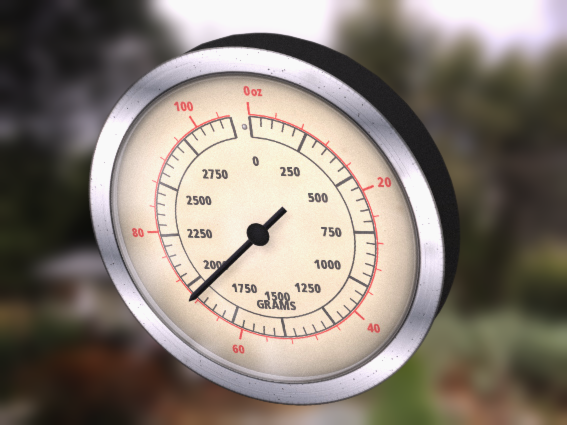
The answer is 1950 g
